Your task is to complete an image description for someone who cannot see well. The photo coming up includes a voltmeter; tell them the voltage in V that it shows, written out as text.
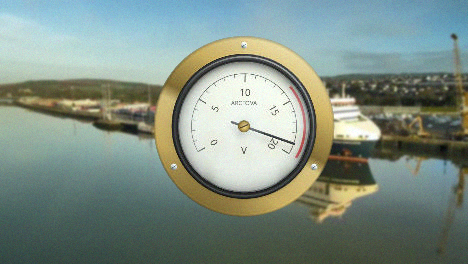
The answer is 19 V
